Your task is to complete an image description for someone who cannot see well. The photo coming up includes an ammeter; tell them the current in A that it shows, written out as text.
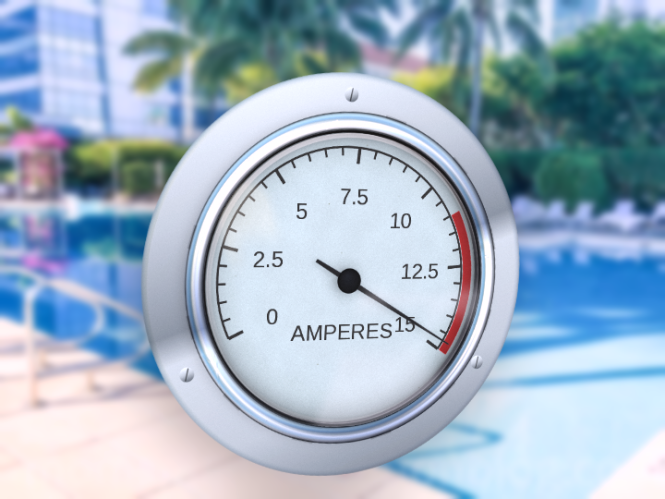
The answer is 14.75 A
